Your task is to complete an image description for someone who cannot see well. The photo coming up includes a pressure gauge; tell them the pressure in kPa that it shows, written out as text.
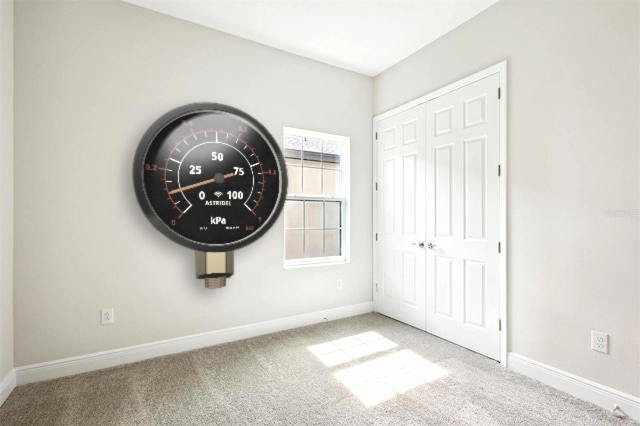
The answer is 10 kPa
